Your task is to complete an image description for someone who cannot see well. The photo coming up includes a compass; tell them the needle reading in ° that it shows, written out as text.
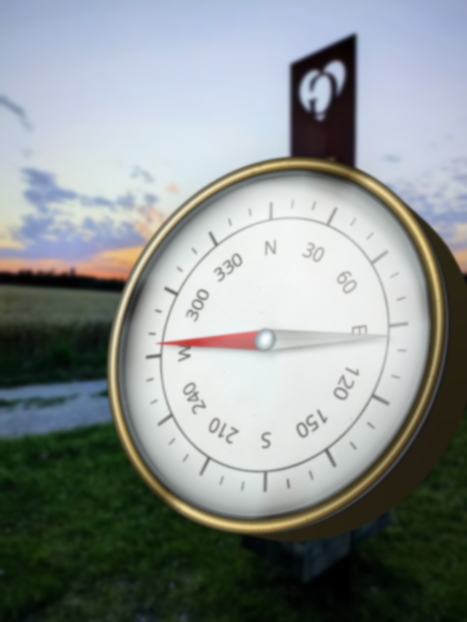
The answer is 275 °
